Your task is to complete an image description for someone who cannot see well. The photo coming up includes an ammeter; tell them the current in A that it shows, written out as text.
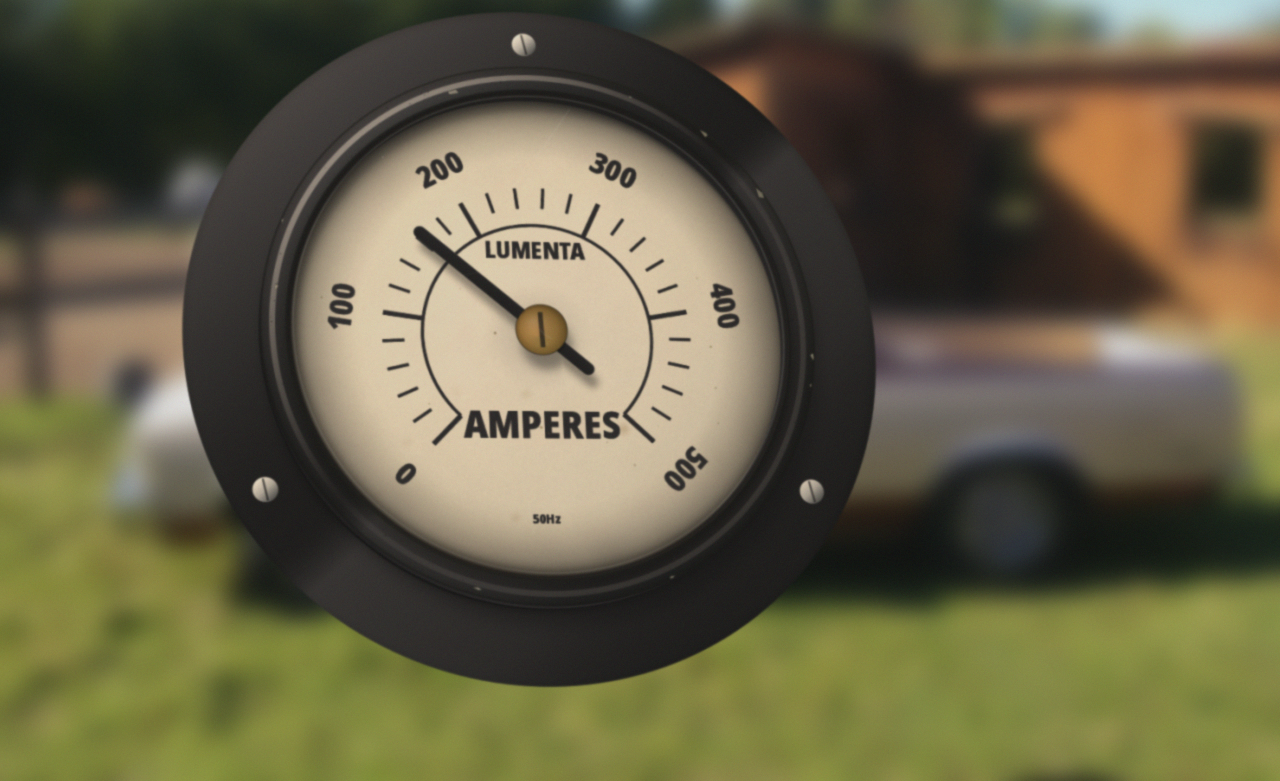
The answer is 160 A
